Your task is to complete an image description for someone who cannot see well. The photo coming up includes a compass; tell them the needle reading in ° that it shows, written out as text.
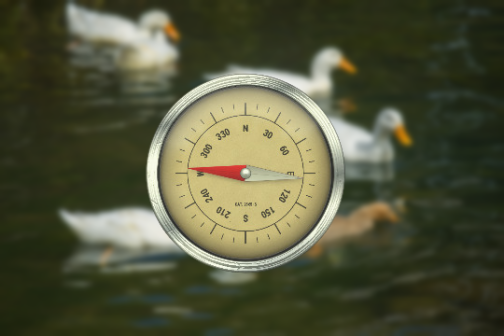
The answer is 275 °
